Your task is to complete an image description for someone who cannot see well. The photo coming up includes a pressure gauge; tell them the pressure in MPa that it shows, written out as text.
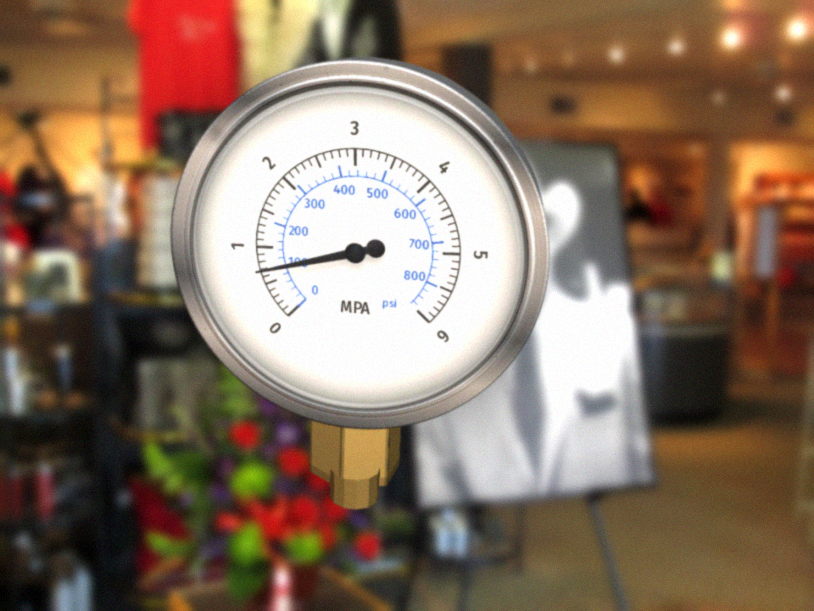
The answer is 0.7 MPa
